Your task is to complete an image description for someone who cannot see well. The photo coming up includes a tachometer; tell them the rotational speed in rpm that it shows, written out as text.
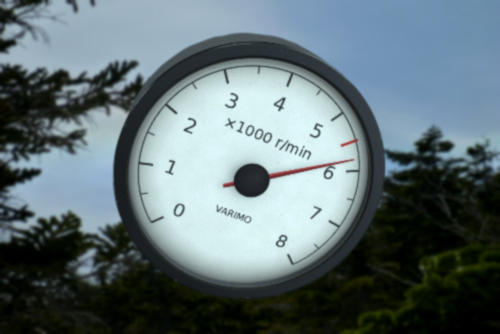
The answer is 5750 rpm
